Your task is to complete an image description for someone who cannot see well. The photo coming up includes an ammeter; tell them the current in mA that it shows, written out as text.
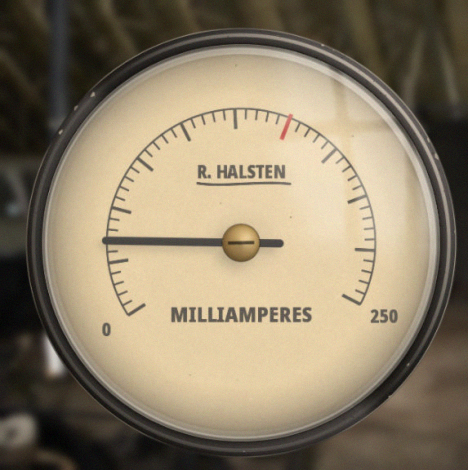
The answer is 35 mA
